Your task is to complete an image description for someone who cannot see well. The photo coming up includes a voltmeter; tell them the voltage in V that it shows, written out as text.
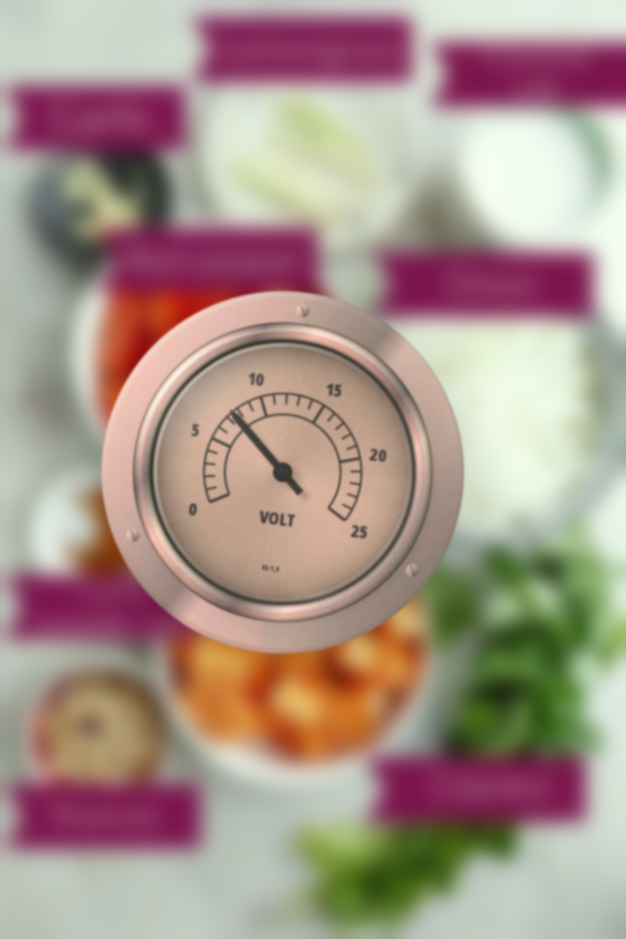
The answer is 7.5 V
